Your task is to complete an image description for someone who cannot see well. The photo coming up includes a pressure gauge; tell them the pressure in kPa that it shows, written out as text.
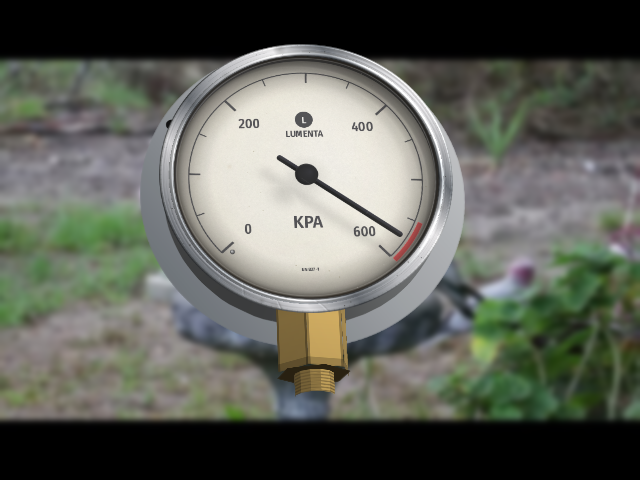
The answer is 575 kPa
